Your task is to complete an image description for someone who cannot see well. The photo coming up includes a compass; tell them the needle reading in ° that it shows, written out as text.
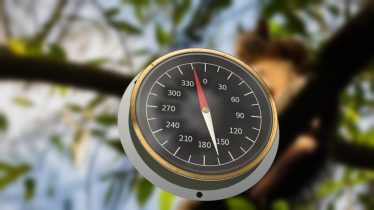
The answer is 345 °
